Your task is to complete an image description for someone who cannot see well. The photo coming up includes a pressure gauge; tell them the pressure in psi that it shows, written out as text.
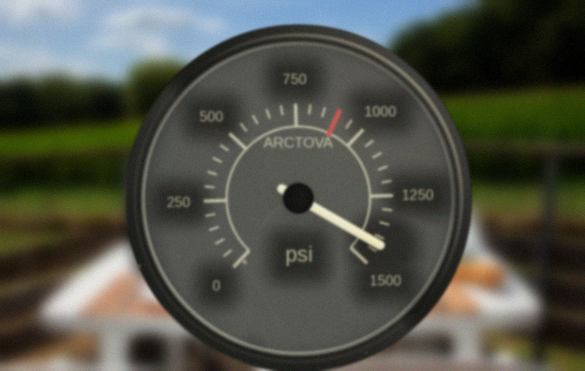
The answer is 1425 psi
